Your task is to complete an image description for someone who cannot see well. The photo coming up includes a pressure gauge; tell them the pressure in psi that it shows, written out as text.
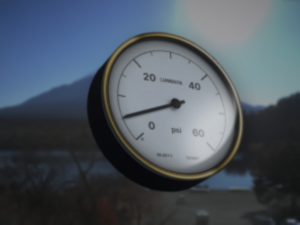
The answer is 5 psi
